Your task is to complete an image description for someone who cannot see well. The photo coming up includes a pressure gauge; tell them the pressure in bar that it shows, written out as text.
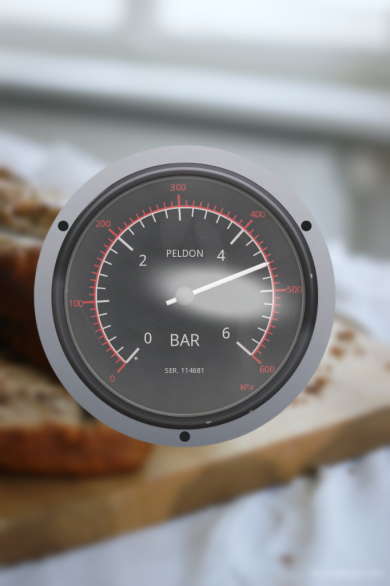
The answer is 4.6 bar
